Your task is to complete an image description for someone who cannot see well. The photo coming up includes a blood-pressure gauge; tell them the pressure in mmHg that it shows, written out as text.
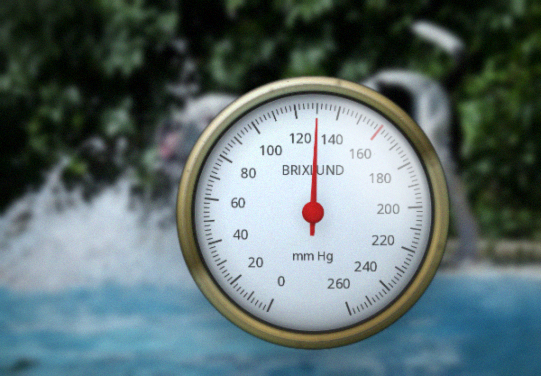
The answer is 130 mmHg
